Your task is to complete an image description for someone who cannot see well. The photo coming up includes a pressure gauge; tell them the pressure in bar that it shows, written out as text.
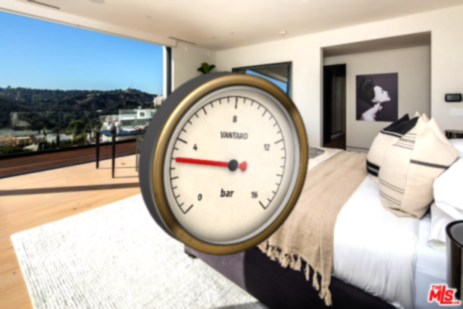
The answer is 3 bar
